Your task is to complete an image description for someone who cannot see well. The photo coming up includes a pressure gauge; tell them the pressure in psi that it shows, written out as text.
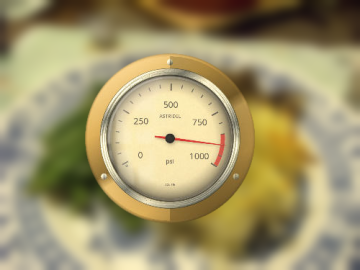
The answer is 900 psi
